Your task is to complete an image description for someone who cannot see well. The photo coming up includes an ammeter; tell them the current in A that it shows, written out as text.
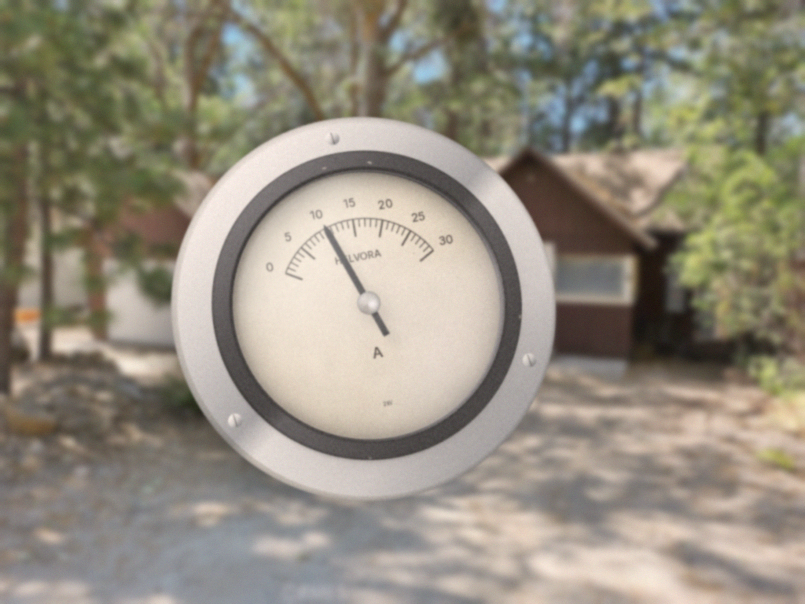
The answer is 10 A
